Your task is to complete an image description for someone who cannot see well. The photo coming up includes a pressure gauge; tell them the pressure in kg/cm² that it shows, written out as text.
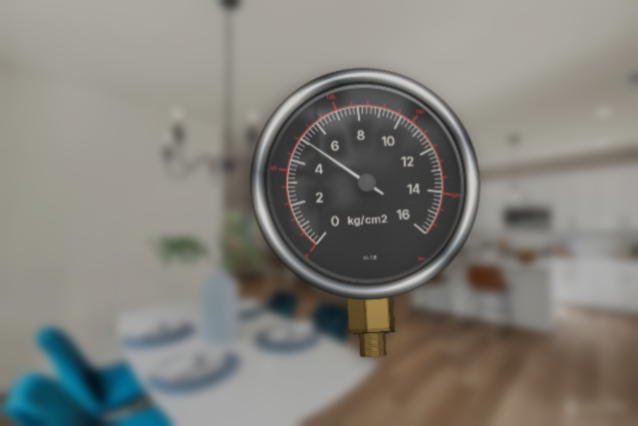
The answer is 5 kg/cm²
